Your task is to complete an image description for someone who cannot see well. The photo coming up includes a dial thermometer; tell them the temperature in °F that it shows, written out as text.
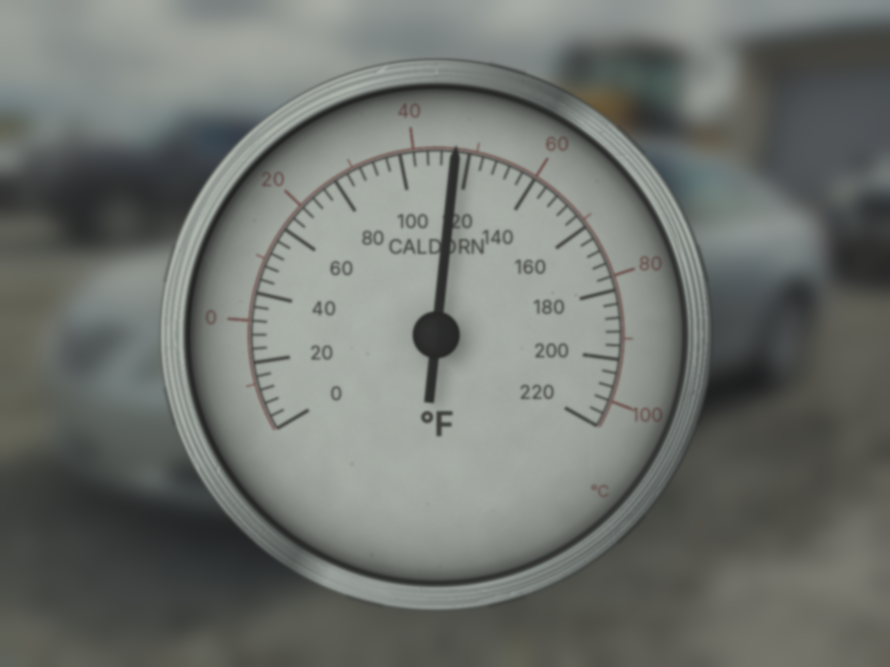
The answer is 116 °F
